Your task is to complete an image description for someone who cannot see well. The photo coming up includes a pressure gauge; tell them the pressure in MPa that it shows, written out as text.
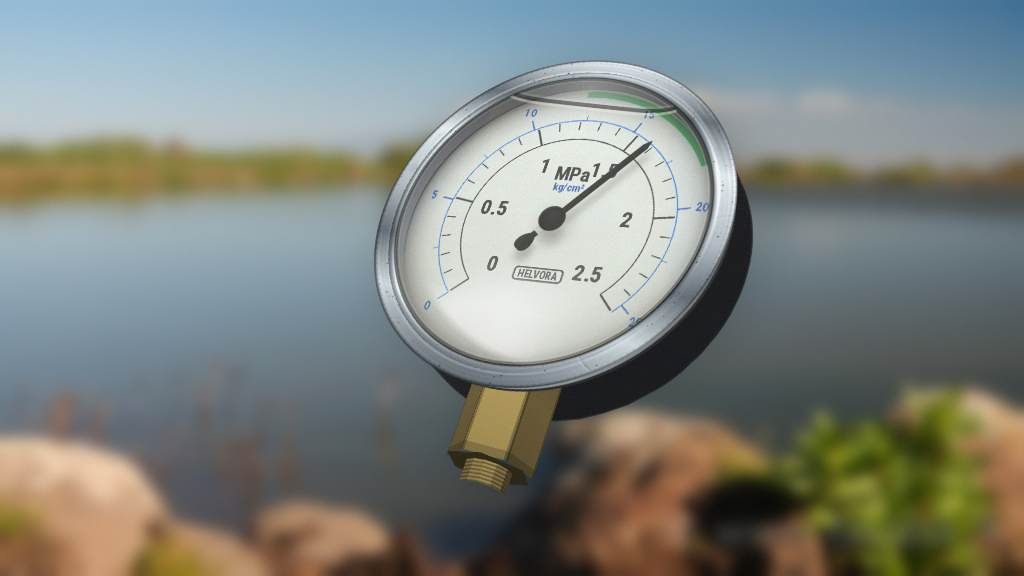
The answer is 1.6 MPa
